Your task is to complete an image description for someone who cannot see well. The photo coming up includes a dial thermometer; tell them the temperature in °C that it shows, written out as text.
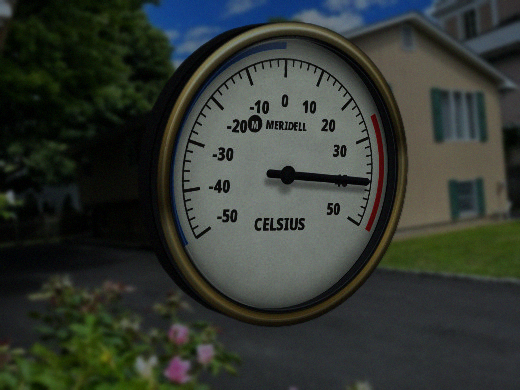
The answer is 40 °C
